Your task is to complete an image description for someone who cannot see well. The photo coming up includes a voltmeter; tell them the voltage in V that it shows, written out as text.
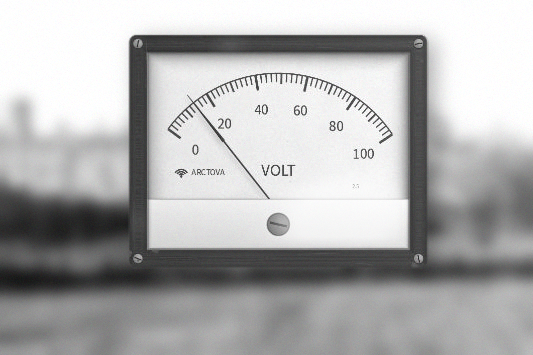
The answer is 14 V
